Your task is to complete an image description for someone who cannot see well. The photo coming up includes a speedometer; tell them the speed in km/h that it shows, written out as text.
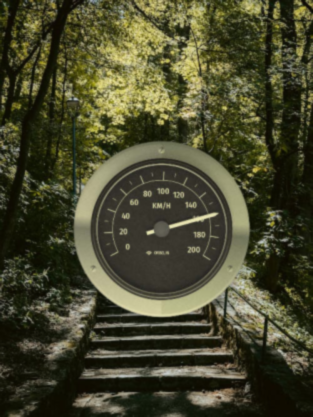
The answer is 160 km/h
